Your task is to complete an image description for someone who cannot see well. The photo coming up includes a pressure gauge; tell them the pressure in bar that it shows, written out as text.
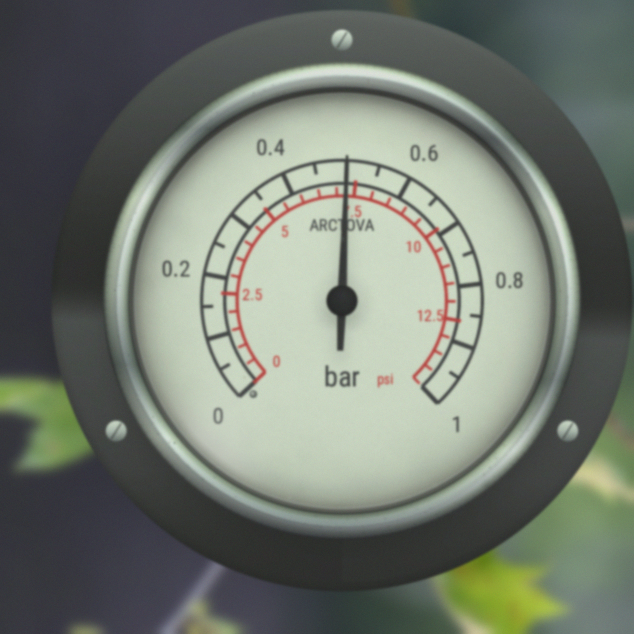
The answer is 0.5 bar
